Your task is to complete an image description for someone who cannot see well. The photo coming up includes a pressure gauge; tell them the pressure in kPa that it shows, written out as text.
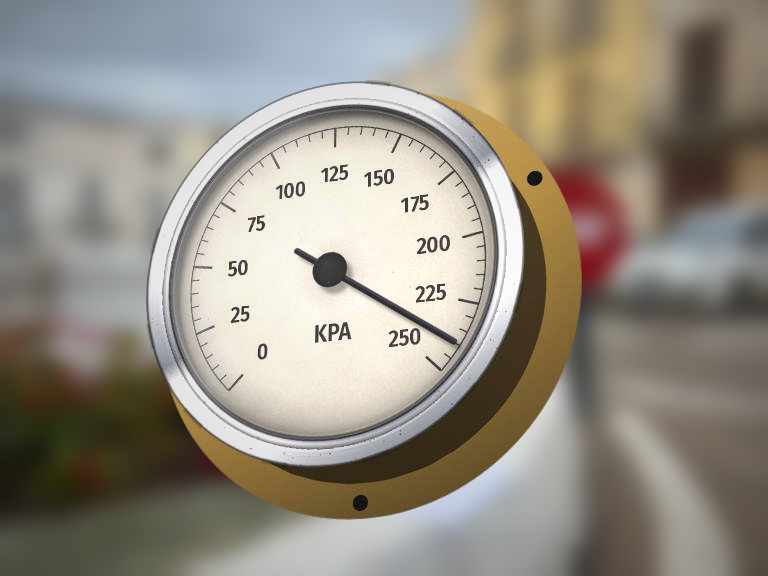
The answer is 240 kPa
